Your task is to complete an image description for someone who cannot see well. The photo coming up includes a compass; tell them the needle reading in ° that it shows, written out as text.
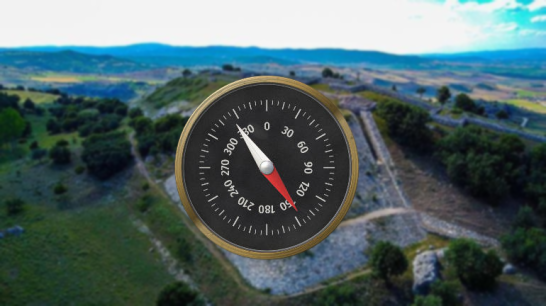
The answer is 145 °
